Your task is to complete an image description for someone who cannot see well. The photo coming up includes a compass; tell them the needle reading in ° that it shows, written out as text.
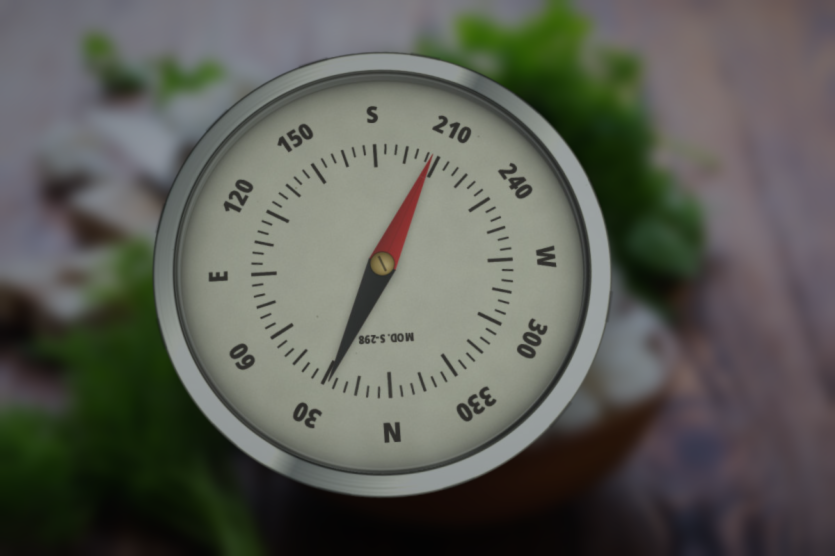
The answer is 207.5 °
